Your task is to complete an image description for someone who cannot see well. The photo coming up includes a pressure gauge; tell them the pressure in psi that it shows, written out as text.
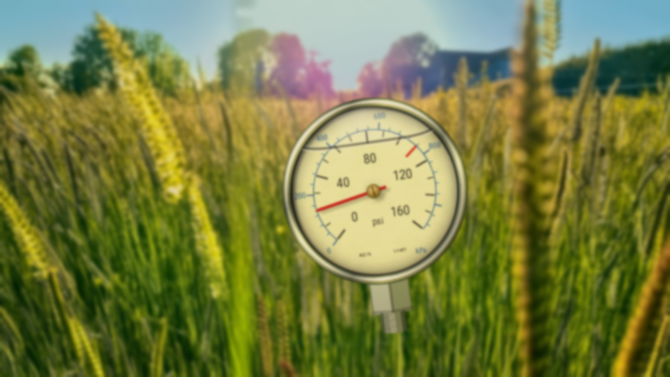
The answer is 20 psi
